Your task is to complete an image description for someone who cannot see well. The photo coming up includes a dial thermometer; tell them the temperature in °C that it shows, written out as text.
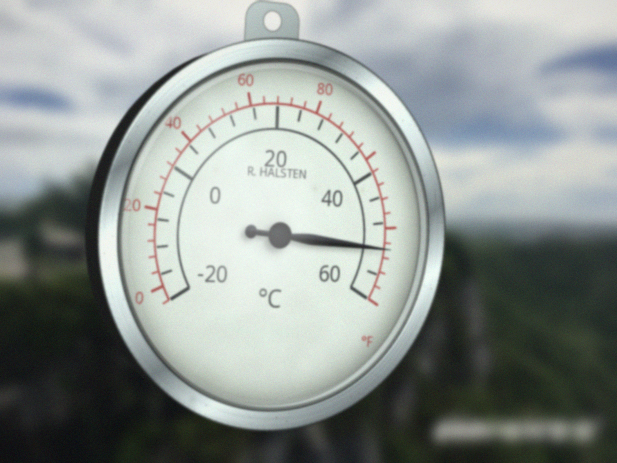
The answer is 52 °C
